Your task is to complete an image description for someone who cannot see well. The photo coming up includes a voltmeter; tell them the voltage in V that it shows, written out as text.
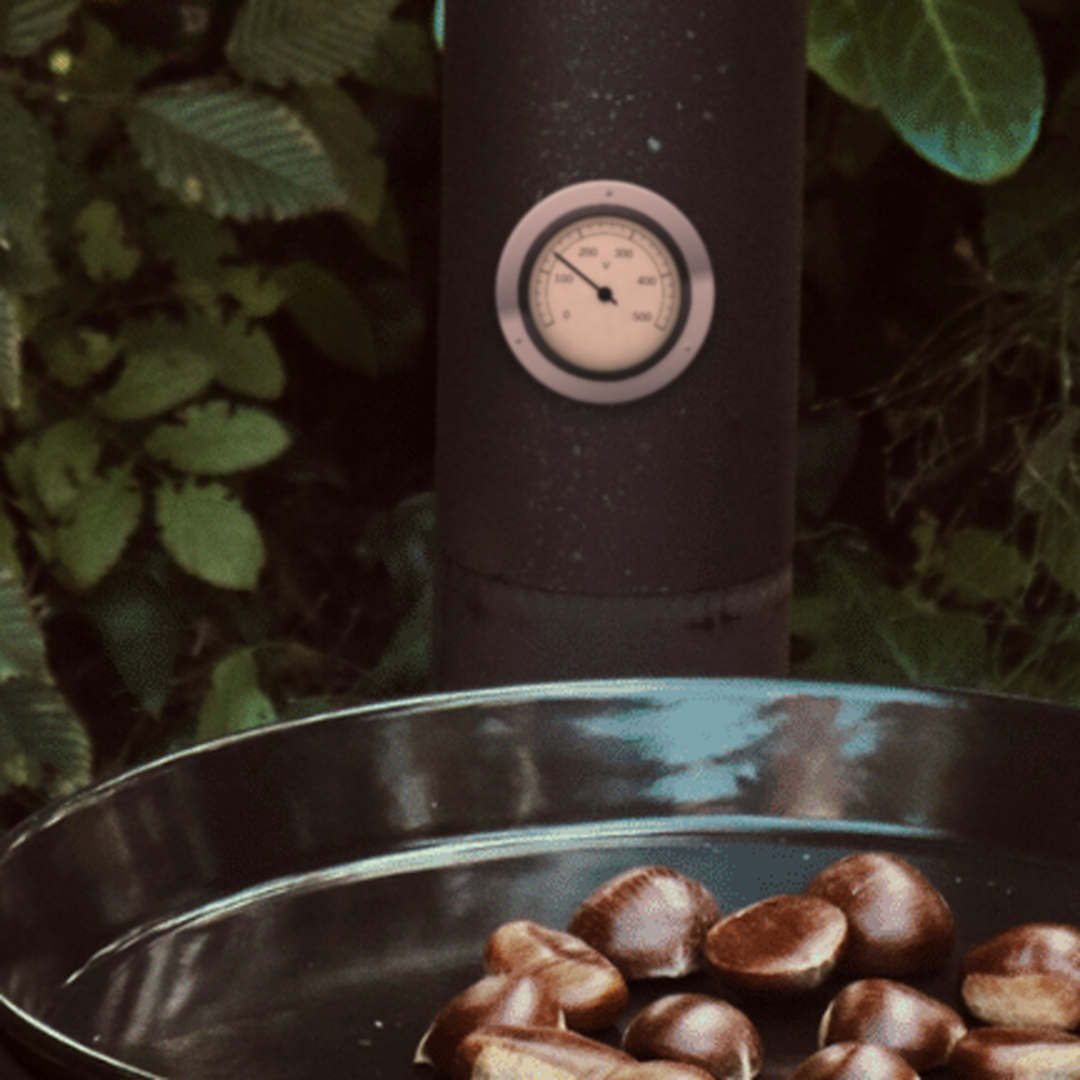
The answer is 140 V
